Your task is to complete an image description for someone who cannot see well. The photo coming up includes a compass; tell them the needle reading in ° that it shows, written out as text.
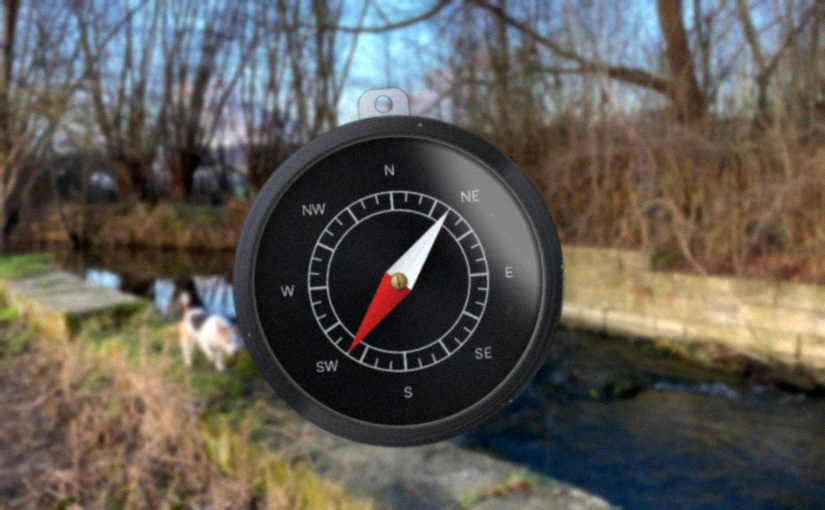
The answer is 220 °
